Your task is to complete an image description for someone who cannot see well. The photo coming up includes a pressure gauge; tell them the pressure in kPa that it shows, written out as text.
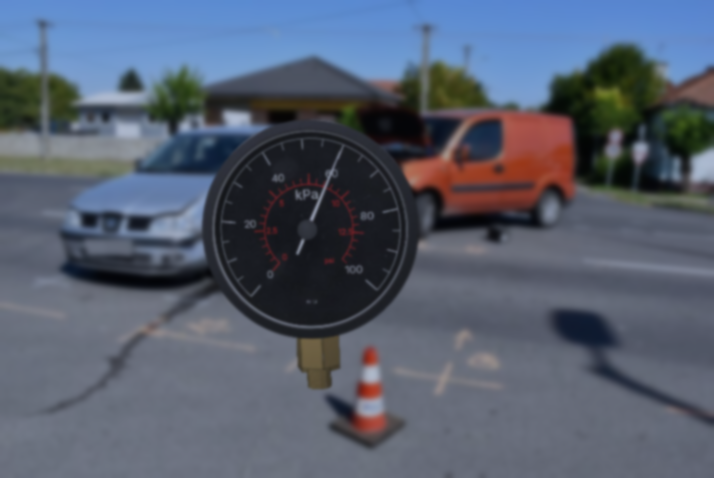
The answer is 60 kPa
